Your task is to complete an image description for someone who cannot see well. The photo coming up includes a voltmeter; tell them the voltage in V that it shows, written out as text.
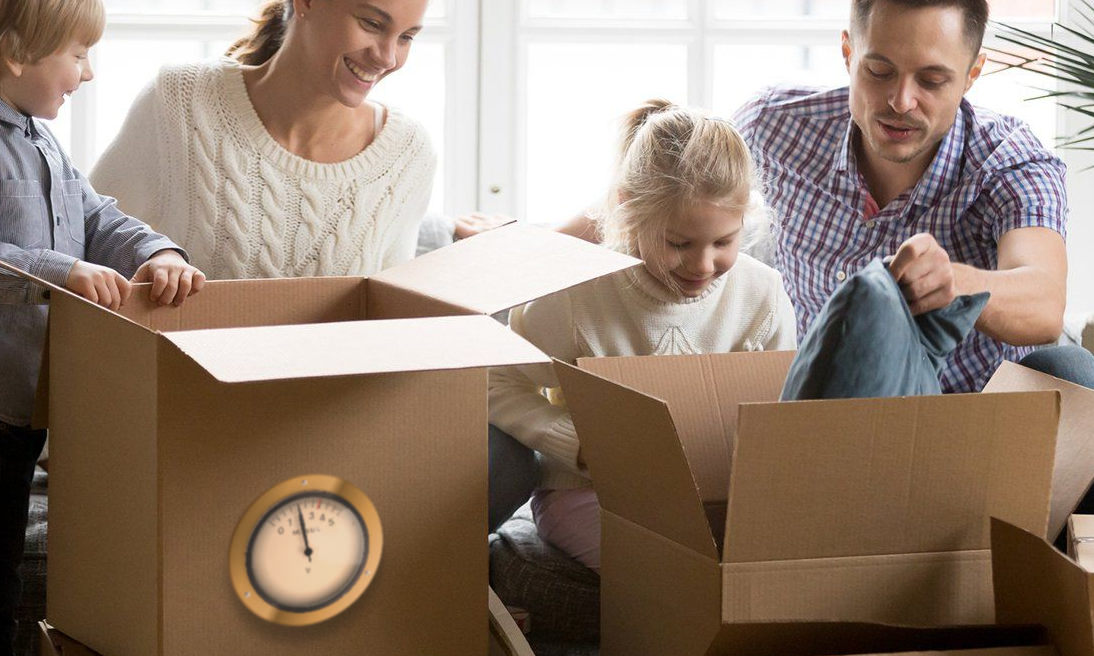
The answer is 2 V
